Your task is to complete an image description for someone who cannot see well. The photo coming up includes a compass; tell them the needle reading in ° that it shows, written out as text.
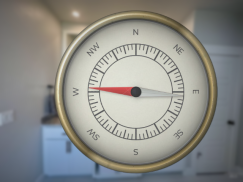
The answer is 275 °
